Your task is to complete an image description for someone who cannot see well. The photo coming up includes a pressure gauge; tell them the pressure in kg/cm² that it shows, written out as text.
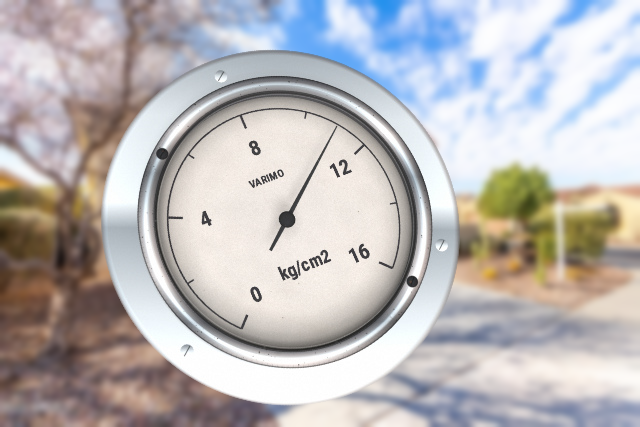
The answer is 11 kg/cm²
